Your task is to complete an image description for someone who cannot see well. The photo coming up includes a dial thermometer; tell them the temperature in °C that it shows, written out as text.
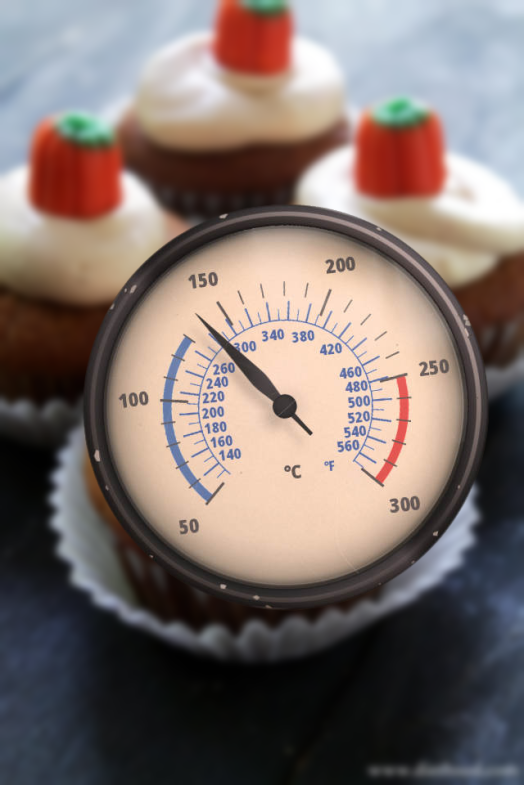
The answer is 140 °C
